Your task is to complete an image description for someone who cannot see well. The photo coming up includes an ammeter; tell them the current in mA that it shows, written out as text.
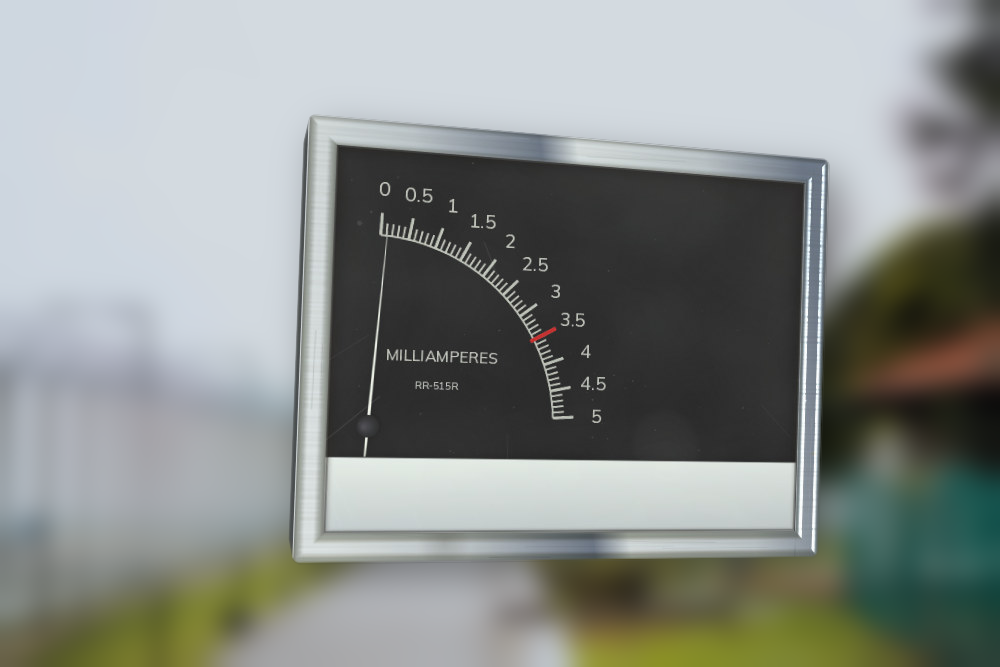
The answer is 0.1 mA
